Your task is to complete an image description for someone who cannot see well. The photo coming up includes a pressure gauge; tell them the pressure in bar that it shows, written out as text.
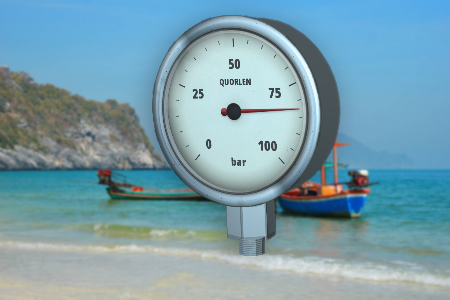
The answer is 82.5 bar
